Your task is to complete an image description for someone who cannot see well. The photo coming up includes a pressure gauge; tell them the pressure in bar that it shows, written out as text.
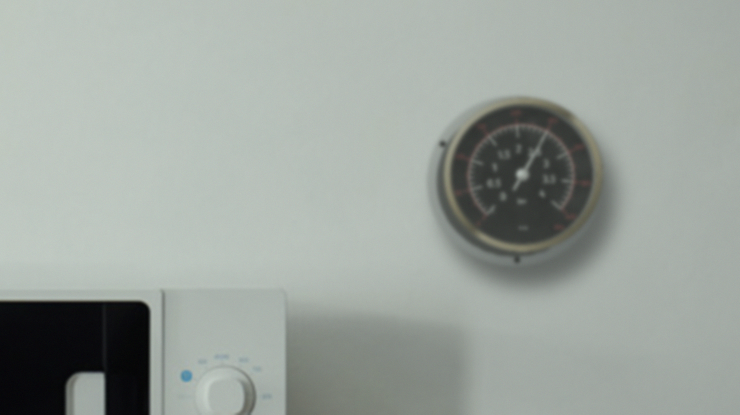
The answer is 2.5 bar
